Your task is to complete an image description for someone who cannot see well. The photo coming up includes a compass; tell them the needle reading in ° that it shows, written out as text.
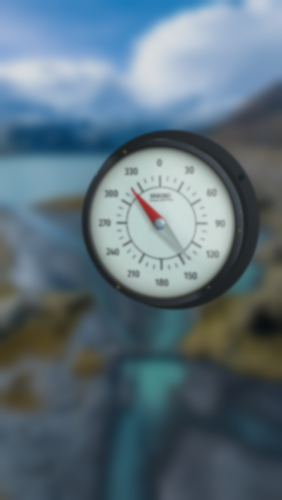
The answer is 320 °
